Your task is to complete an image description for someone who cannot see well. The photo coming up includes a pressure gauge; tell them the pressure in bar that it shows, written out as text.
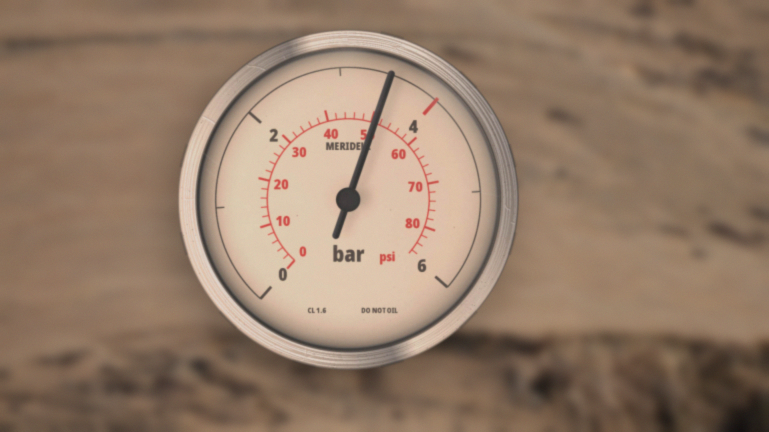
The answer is 3.5 bar
